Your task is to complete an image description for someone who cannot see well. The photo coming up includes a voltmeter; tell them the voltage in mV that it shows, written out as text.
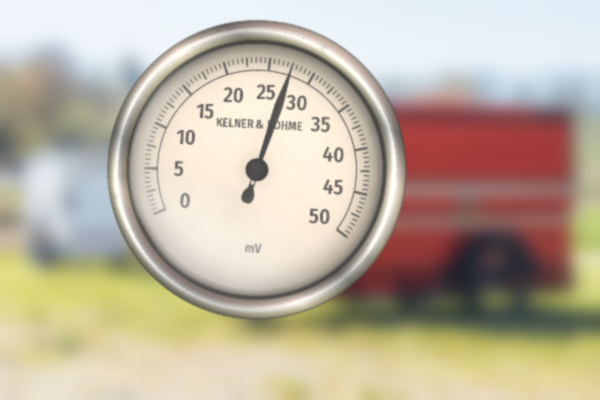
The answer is 27.5 mV
